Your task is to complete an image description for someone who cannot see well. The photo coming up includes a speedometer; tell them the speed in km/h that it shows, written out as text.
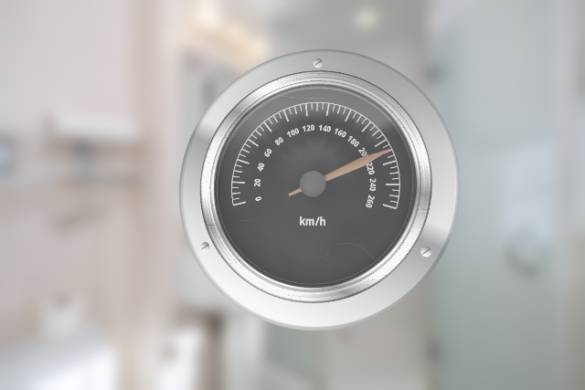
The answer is 210 km/h
